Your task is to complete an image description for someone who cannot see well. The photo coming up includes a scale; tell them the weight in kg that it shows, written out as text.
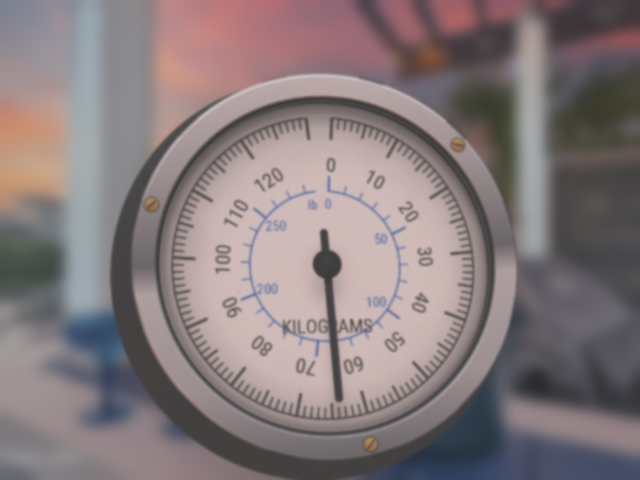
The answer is 64 kg
